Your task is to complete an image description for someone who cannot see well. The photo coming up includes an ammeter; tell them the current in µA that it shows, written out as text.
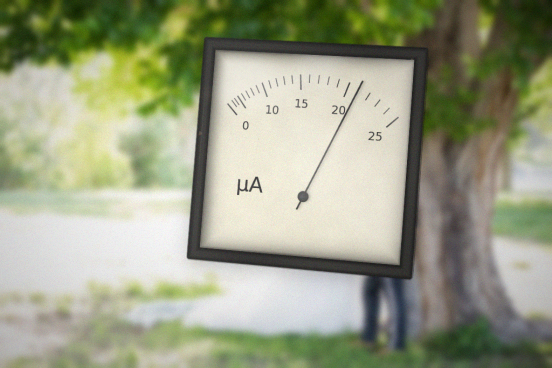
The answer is 21 µA
